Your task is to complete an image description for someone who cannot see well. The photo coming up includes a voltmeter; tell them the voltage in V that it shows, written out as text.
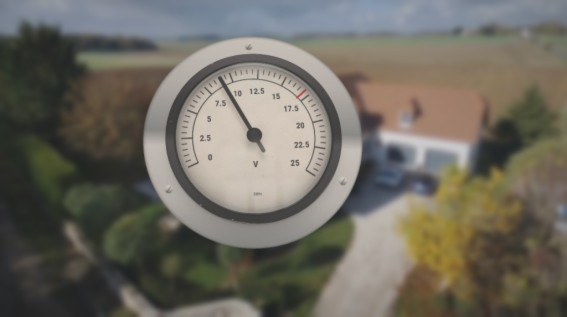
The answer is 9 V
